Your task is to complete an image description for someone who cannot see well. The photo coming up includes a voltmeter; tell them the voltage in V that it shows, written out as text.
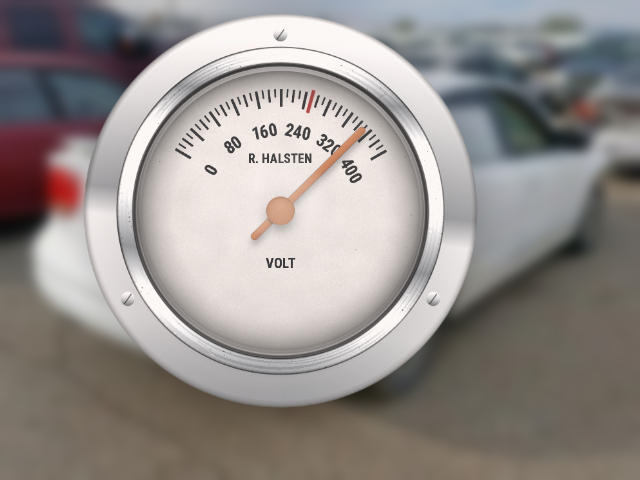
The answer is 350 V
